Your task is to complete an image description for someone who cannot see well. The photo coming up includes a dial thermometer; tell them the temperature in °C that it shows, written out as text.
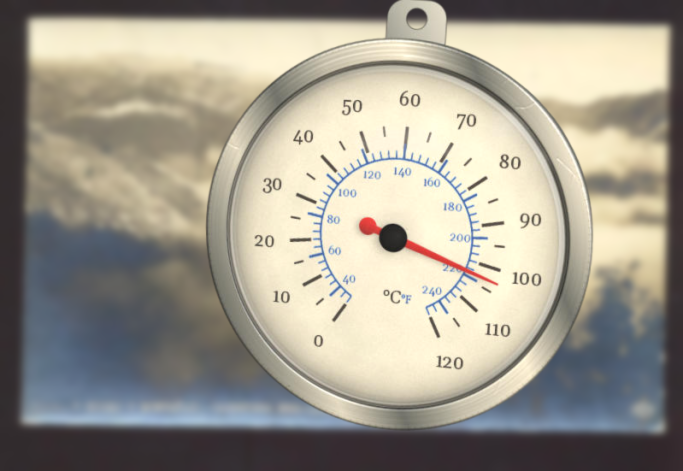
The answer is 102.5 °C
